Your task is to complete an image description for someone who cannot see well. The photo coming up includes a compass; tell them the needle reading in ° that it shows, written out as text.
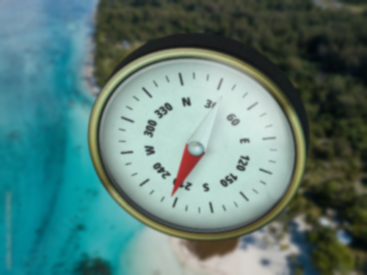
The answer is 215 °
